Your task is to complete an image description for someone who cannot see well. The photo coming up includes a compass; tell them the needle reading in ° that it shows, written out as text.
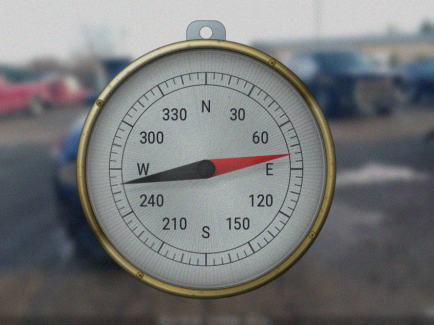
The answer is 80 °
